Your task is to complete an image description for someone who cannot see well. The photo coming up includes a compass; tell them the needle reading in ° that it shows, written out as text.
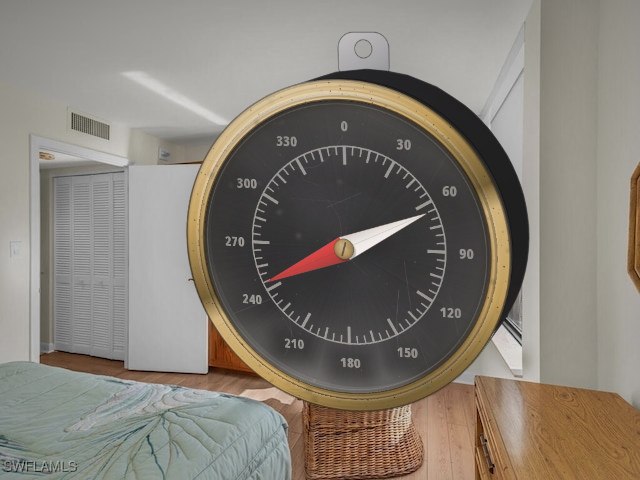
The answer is 245 °
